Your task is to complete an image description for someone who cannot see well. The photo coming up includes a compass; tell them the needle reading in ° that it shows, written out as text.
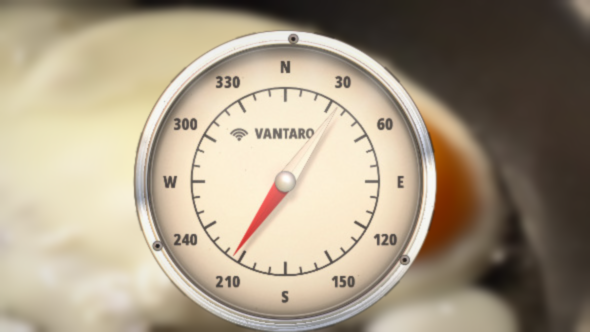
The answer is 215 °
